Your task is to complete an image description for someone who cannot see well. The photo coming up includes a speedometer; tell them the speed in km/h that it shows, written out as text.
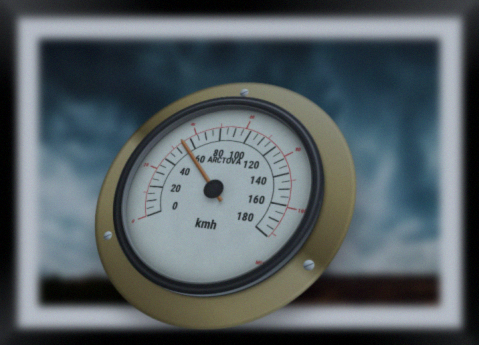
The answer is 55 km/h
